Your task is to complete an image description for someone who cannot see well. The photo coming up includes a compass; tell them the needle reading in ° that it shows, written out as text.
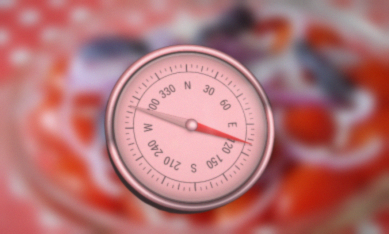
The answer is 110 °
